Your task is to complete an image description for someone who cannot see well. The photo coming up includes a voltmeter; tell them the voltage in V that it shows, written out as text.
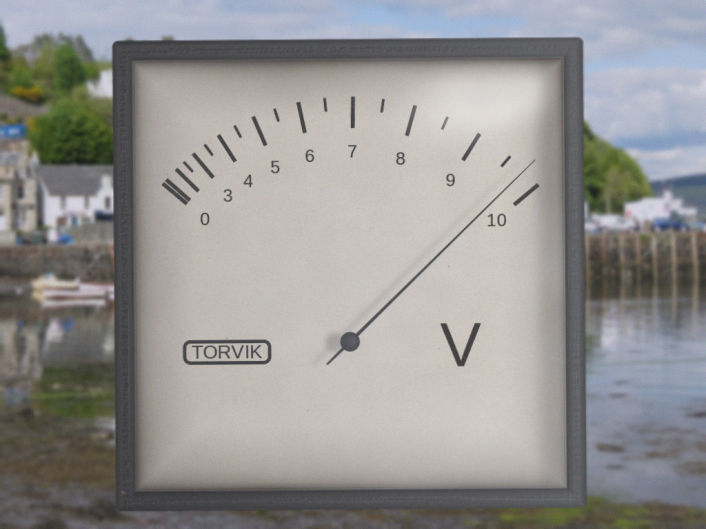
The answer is 9.75 V
